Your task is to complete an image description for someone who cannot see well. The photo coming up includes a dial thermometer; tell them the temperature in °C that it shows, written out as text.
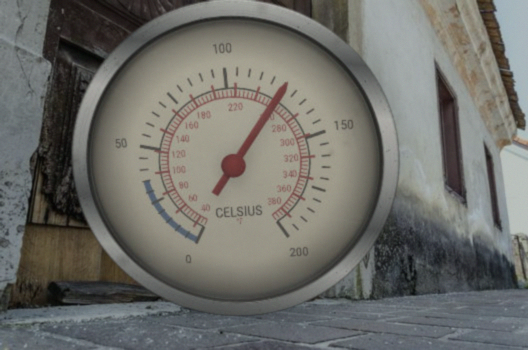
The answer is 125 °C
